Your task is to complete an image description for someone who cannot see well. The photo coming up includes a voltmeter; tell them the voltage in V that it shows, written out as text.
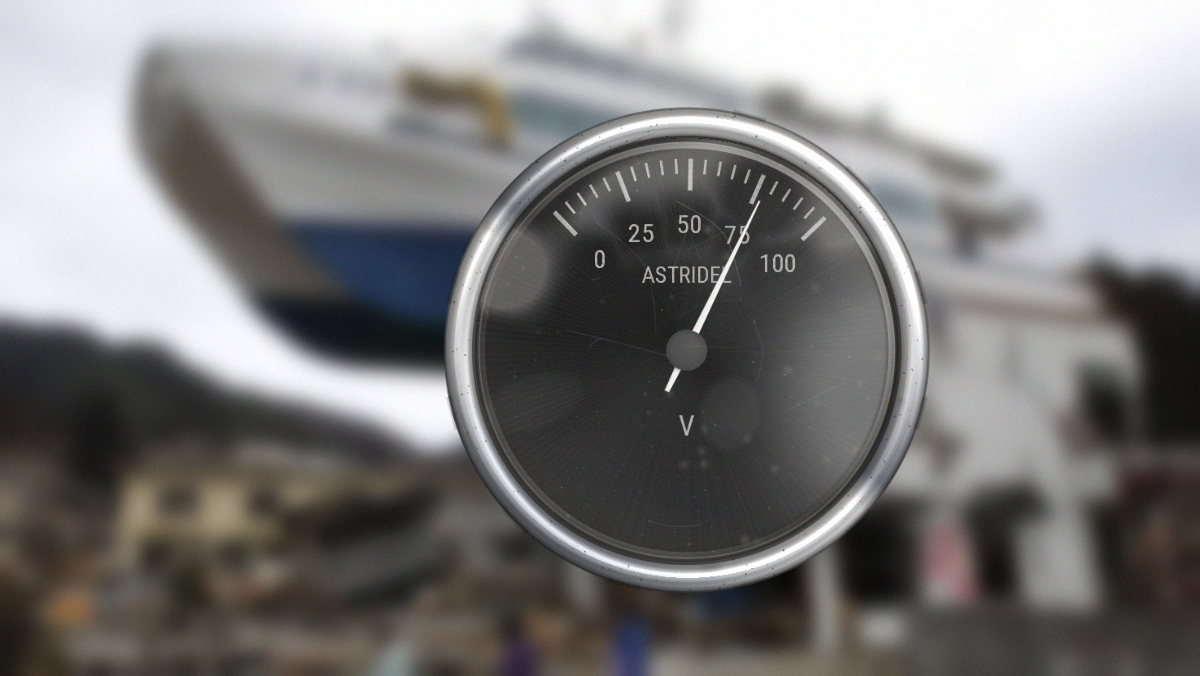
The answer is 77.5 V
